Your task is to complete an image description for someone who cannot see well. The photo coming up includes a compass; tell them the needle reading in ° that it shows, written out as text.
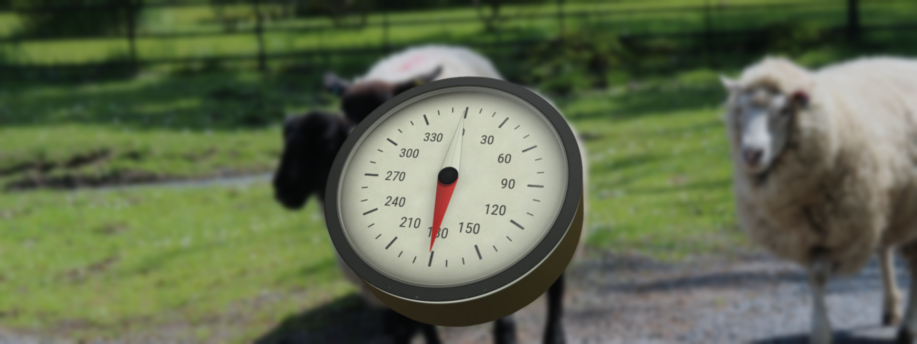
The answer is 180 °
